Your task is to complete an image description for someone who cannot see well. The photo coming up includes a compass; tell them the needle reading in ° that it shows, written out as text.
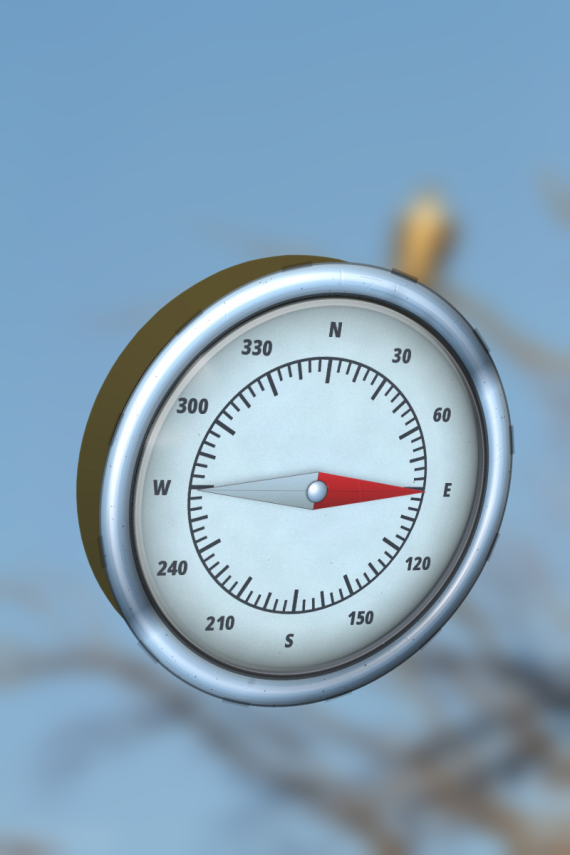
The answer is 90 °
